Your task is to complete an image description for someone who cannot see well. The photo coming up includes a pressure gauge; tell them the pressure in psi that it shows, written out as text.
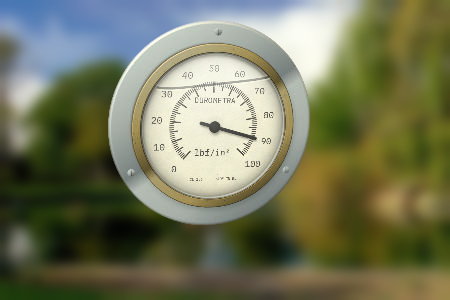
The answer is 90 psi
